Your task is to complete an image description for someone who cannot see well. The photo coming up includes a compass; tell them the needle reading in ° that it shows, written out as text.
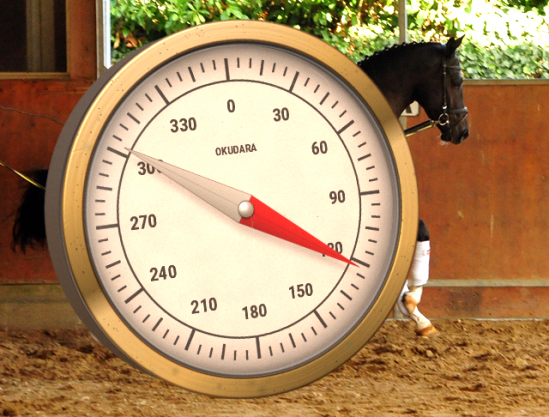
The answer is 122.5 °
